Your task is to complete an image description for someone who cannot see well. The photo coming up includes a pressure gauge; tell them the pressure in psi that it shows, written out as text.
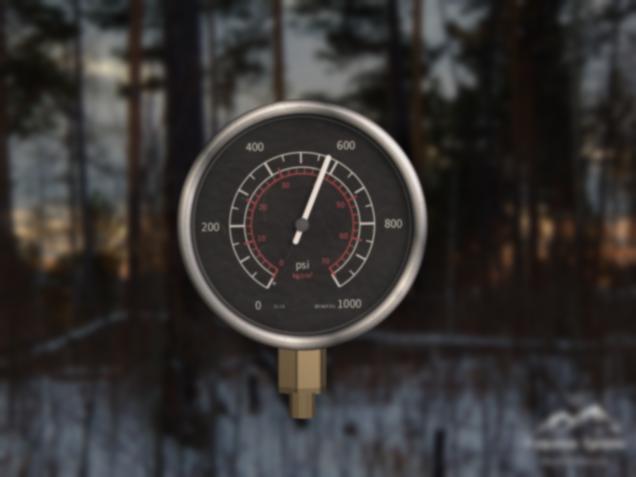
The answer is 575 psi
